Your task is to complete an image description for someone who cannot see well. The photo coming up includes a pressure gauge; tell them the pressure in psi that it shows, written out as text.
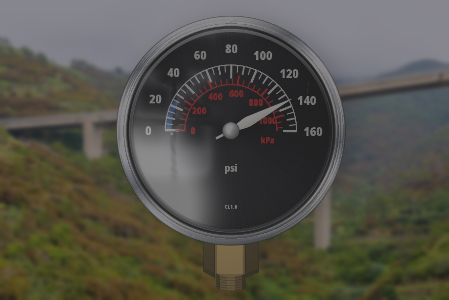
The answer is 135 psi
